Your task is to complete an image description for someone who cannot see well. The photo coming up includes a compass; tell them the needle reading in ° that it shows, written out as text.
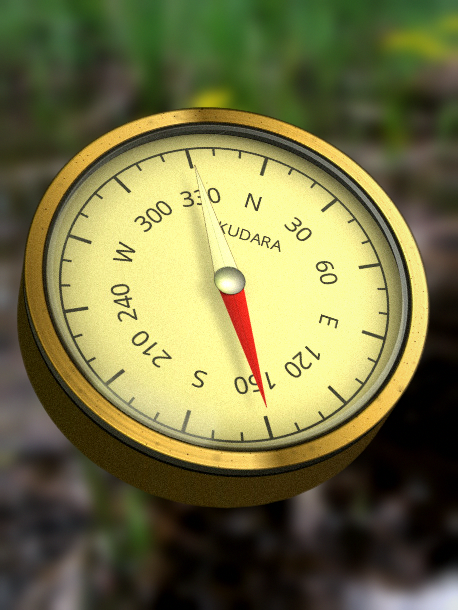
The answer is 150 °
